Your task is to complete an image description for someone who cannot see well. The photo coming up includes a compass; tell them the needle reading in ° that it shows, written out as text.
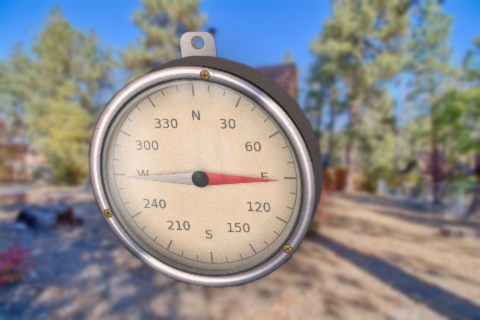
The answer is 90 °
